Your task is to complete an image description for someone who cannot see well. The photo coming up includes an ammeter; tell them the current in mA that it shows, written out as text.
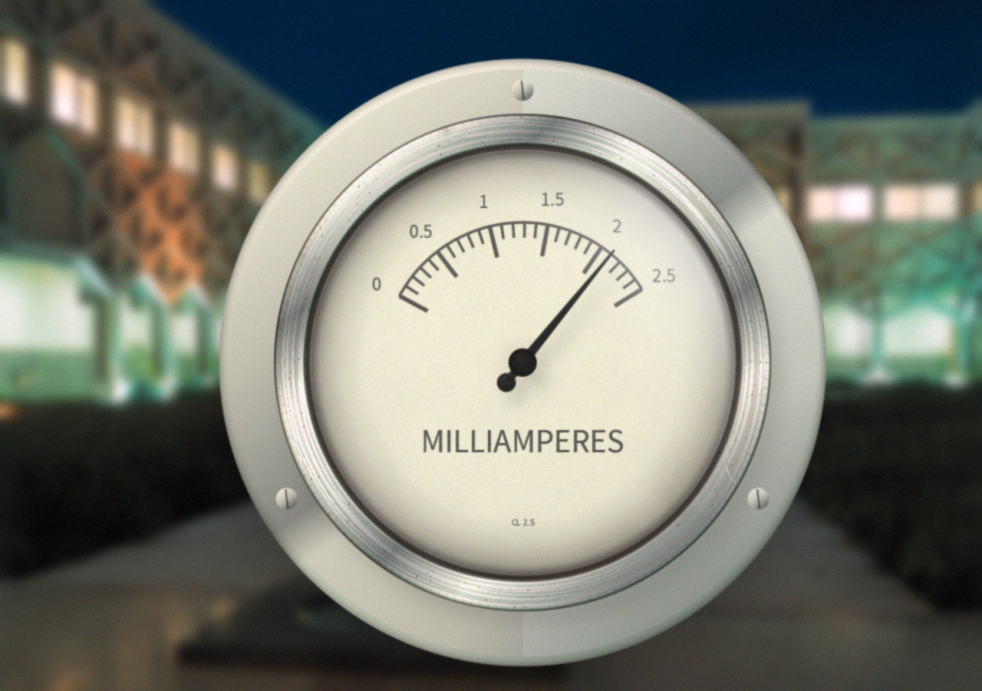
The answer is 2.1 mA
